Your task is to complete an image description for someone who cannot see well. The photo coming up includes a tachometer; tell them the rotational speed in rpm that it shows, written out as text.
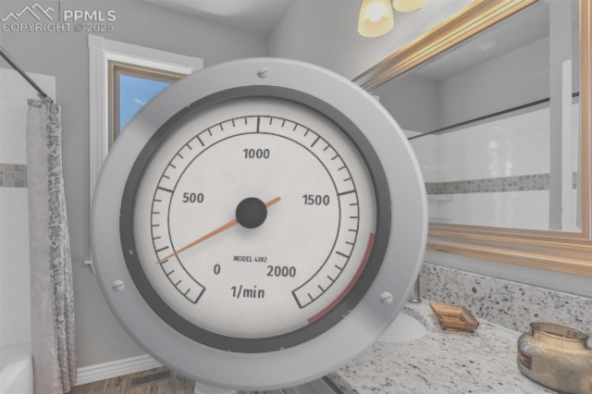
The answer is 200 rpm
